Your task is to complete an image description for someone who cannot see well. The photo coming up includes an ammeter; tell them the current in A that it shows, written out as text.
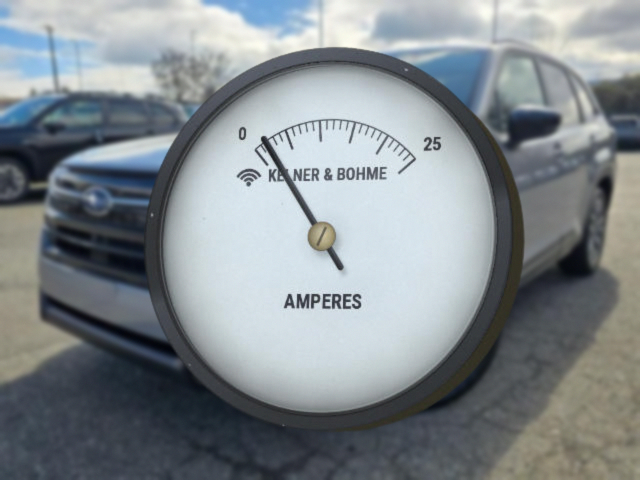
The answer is 2 A
